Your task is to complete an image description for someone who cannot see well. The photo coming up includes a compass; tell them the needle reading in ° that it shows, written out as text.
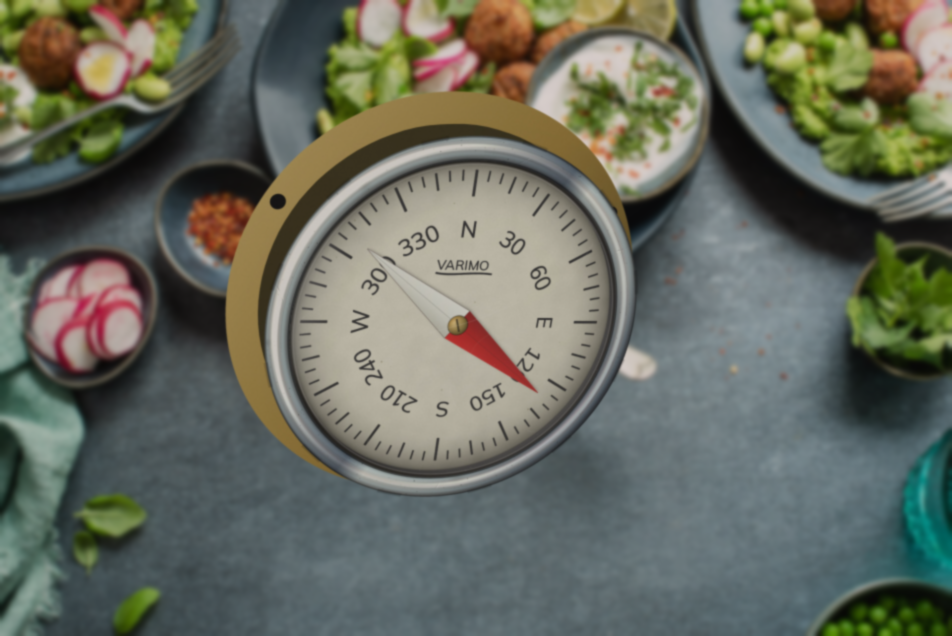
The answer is 127.5 °
